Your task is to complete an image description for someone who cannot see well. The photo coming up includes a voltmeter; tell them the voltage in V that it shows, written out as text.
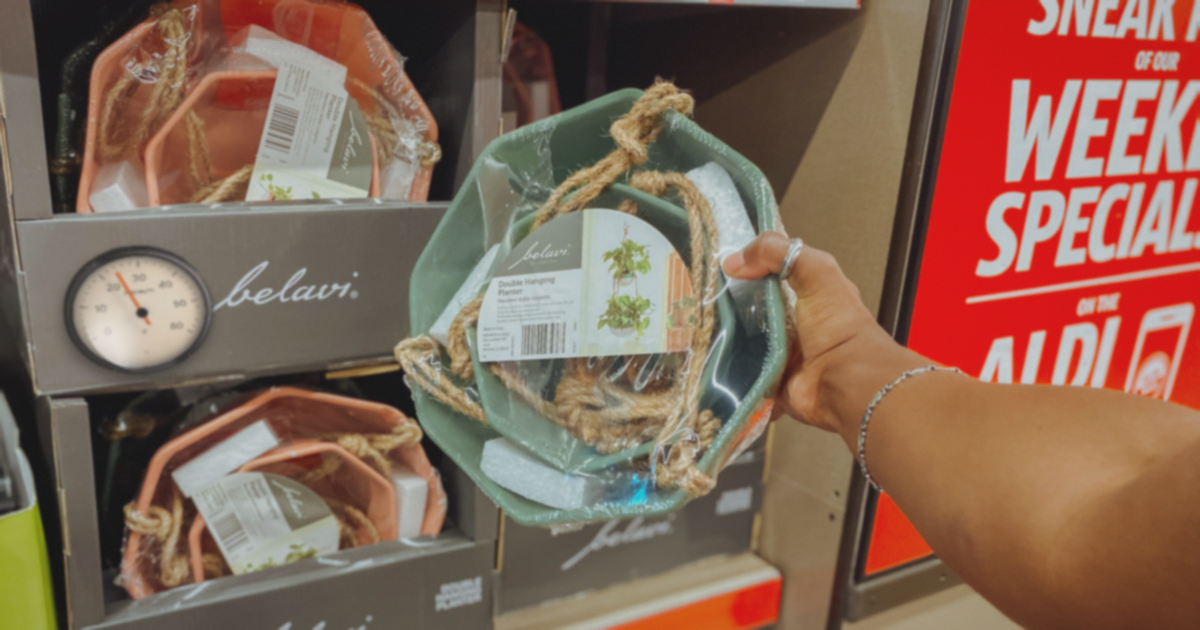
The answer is 24 V
